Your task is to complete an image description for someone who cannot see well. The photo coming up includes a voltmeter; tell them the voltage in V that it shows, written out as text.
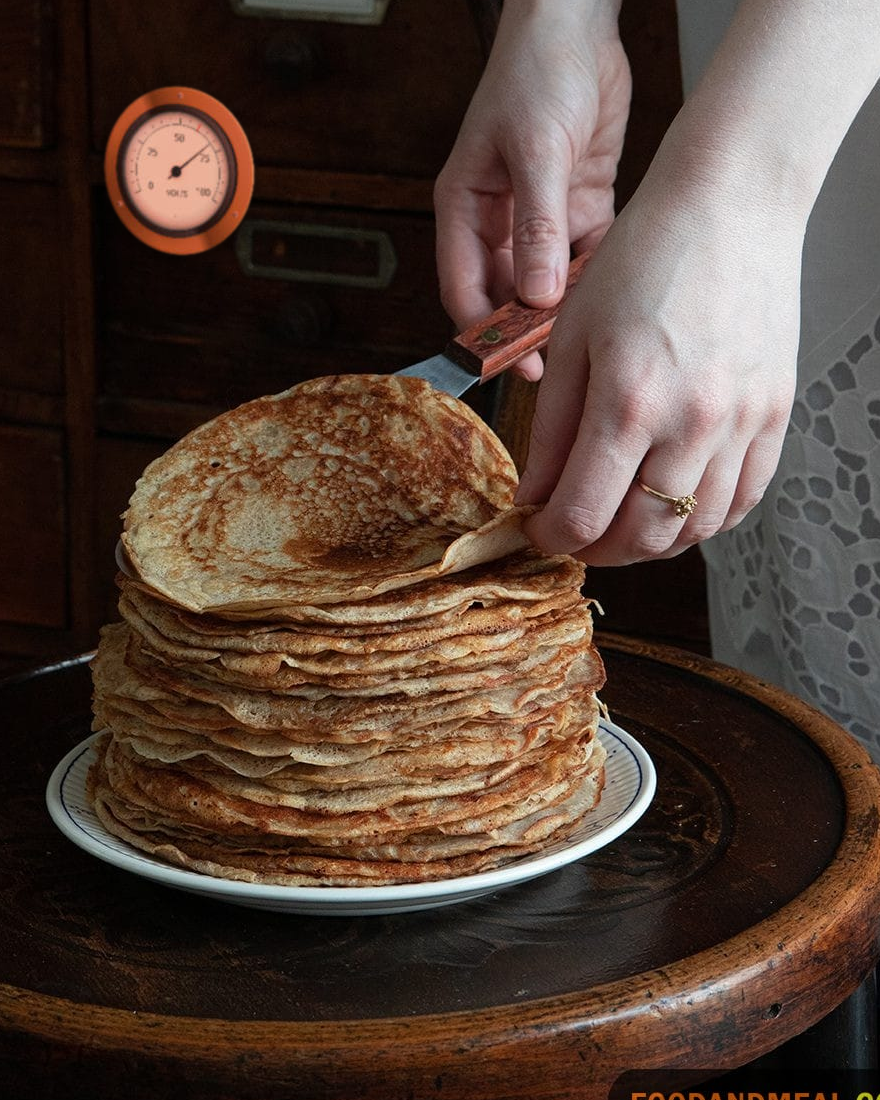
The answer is 70 V
